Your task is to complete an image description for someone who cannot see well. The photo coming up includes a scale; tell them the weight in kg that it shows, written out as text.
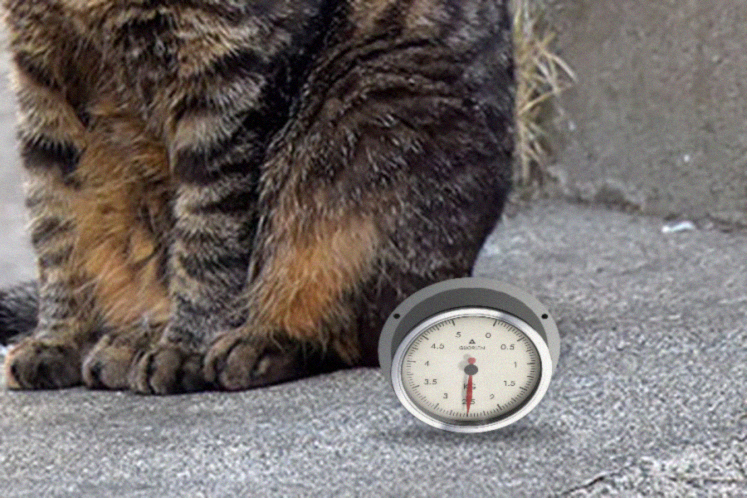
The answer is 2.5 kg
